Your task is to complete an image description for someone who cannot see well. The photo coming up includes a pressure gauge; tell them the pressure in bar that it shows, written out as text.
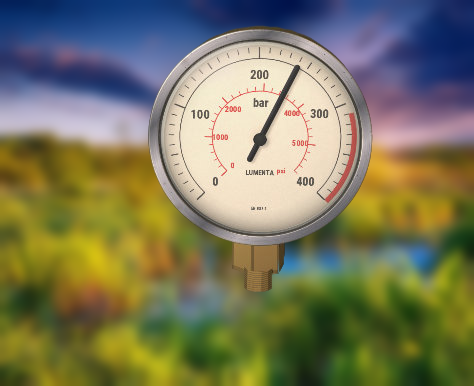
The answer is 240 bar
